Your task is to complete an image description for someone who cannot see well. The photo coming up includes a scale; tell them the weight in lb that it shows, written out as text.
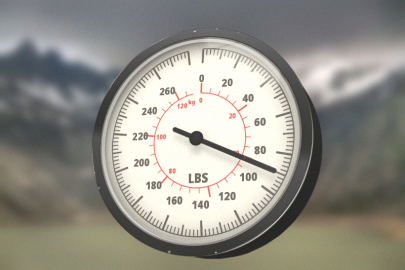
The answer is 90 lb
